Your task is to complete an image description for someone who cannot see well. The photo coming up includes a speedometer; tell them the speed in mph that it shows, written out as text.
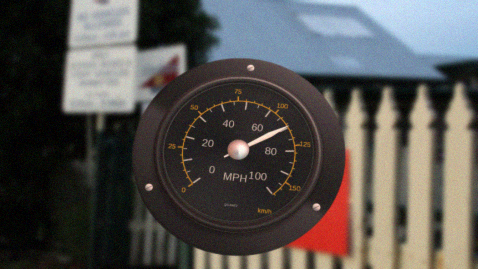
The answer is 70 mph
